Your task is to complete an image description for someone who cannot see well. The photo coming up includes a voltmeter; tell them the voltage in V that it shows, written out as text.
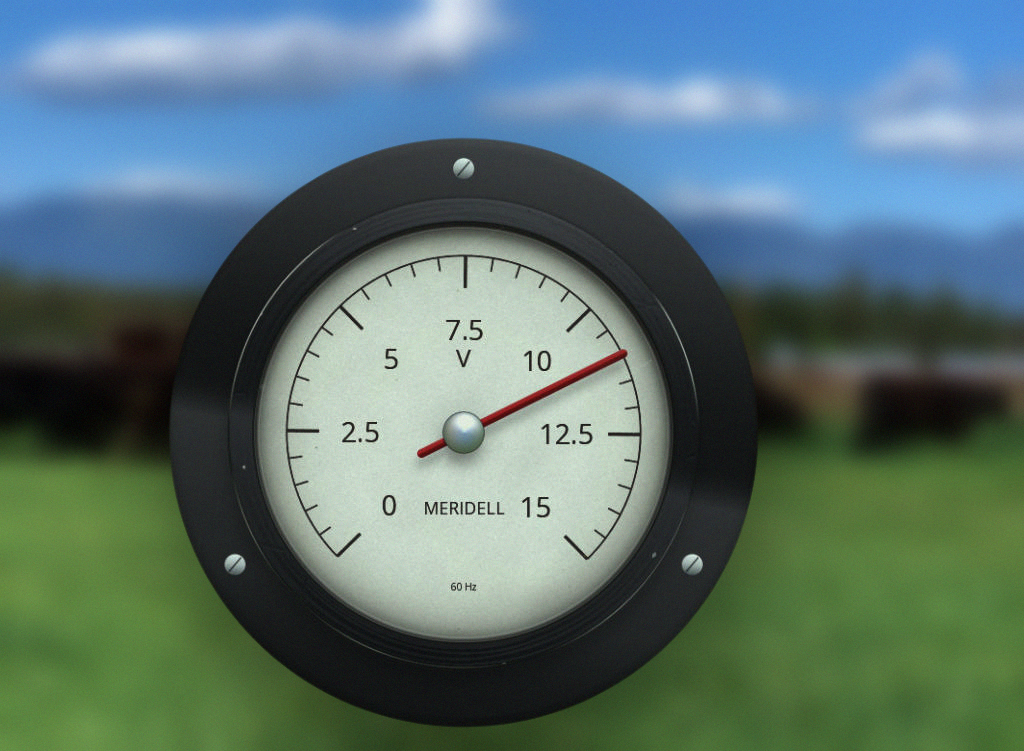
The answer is 11 V
